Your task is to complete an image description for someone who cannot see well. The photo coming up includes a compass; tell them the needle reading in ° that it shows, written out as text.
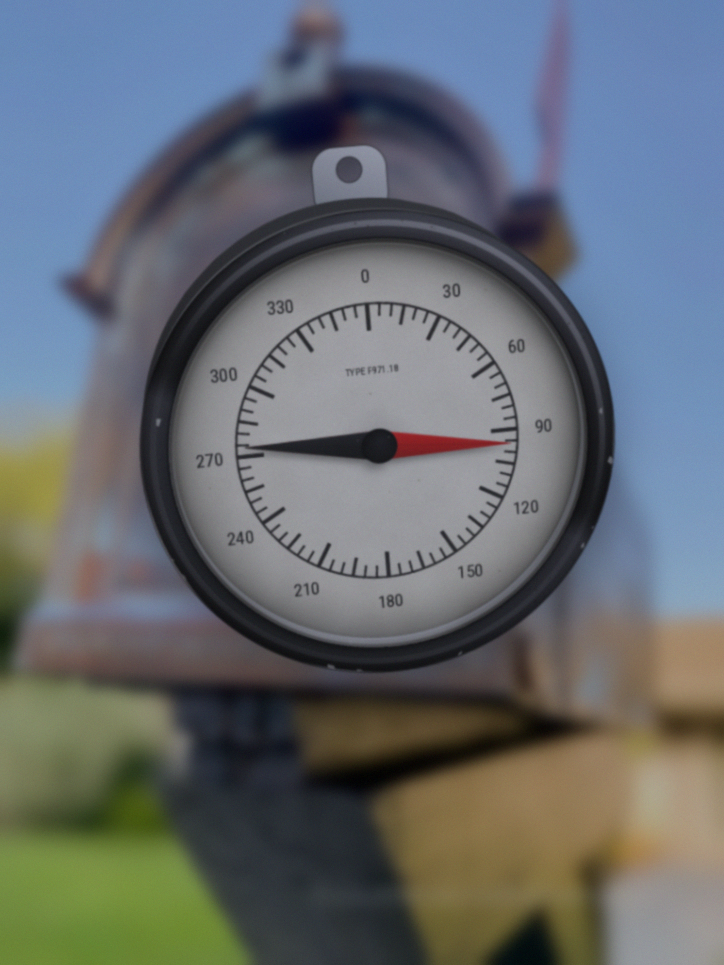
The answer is 95 °
